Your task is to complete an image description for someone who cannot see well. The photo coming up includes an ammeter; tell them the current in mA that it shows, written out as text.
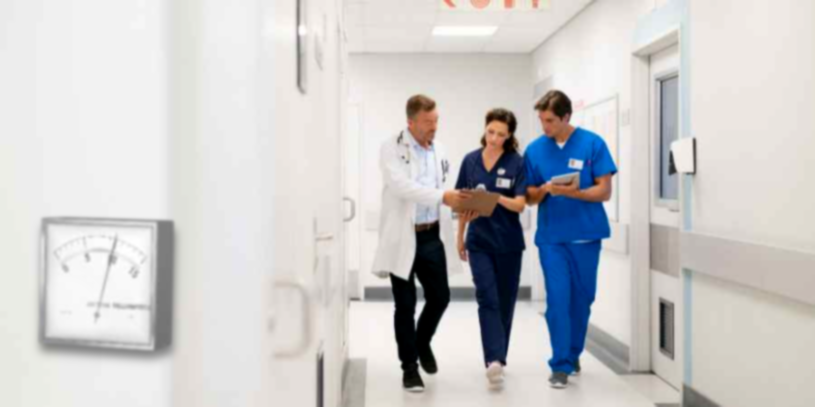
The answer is 10 mA
